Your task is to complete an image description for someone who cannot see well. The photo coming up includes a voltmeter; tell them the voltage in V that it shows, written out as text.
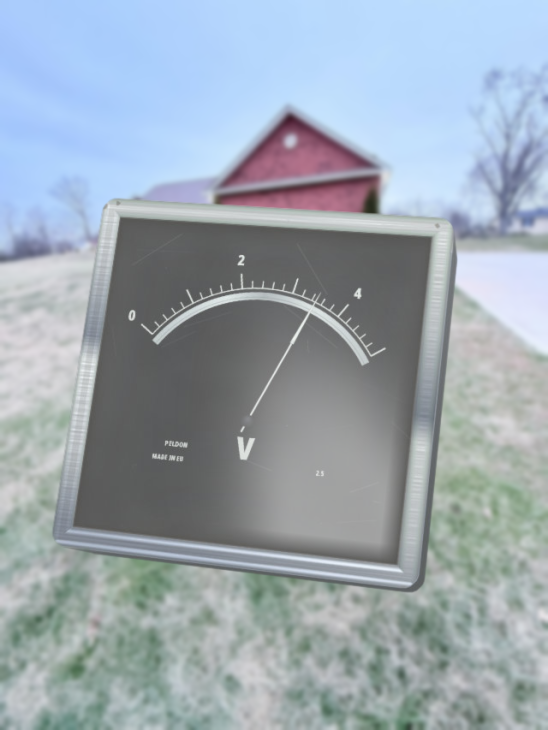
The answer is 3.5 V
